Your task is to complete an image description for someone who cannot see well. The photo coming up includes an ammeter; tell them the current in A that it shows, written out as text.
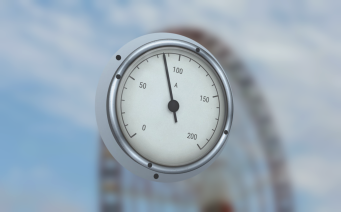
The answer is 85 A
